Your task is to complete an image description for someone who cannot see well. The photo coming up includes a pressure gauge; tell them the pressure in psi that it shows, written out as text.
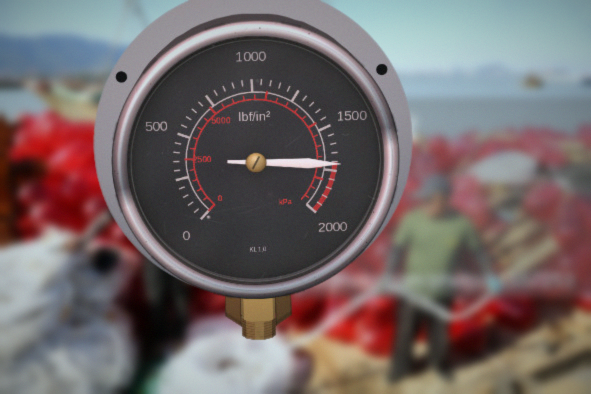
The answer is 1700 psi
